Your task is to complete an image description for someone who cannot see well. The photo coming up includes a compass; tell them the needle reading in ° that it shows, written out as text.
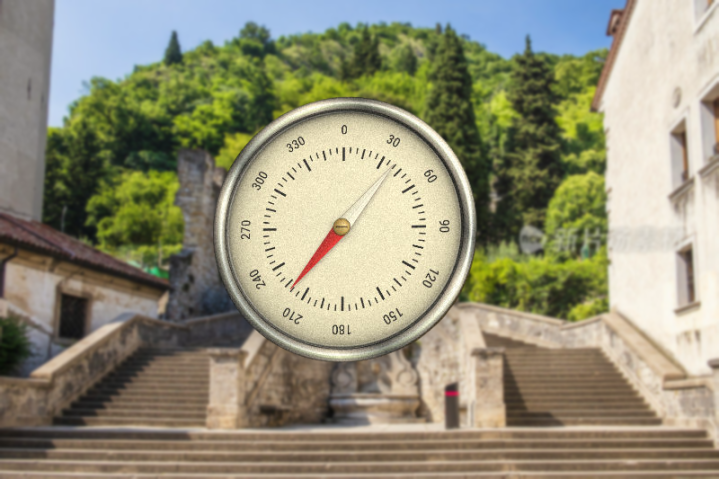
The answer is 220 °
